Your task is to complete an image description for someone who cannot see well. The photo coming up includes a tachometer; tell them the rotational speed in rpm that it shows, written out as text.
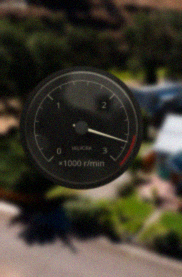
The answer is 2700 rpm
